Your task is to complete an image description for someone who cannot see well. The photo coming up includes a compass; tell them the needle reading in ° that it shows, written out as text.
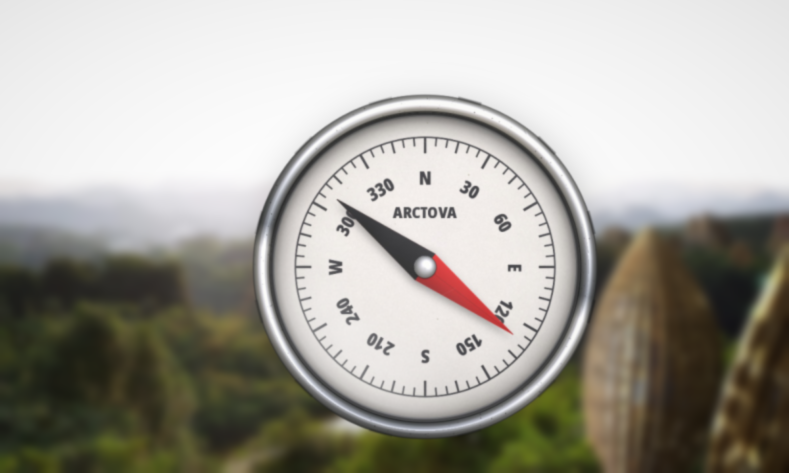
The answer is 127.5 °
